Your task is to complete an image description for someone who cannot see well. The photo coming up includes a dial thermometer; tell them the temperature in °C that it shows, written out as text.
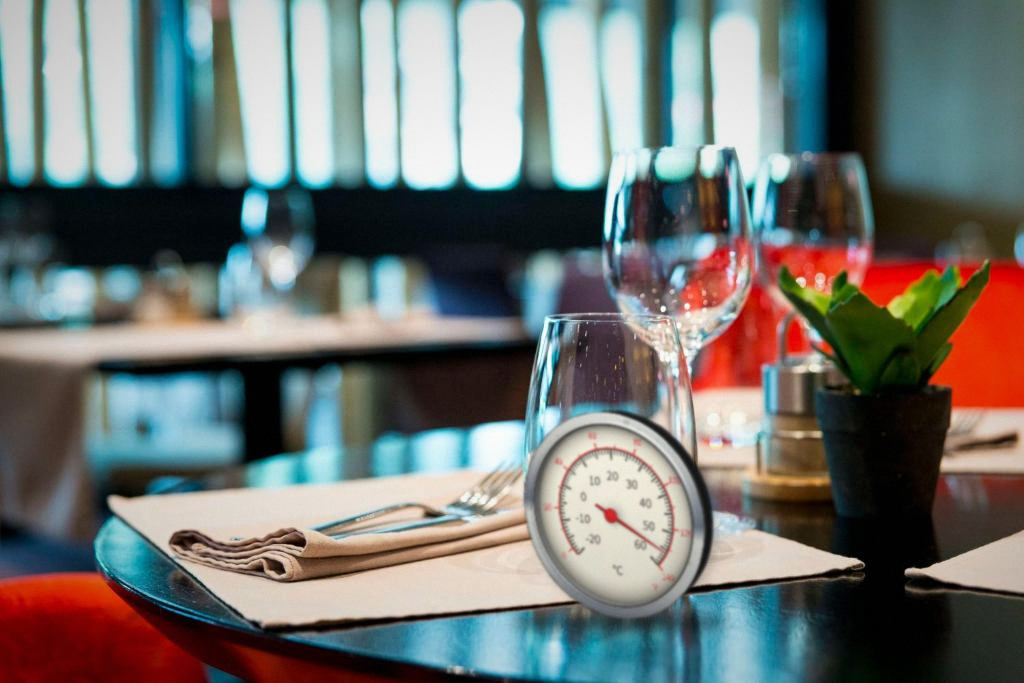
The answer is 55 °C
